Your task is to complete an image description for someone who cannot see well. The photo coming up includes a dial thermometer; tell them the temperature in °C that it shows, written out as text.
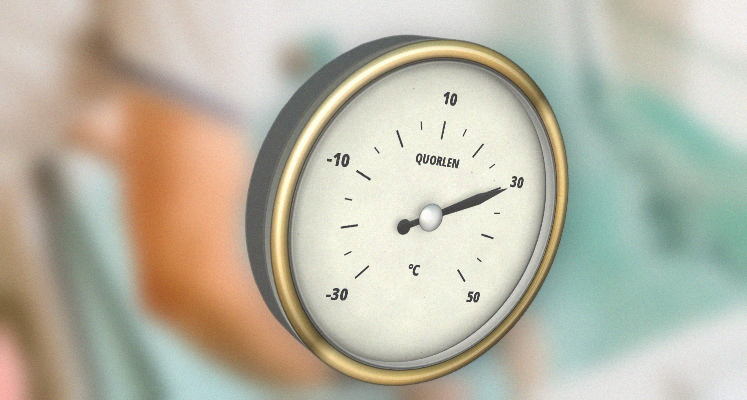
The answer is 30 °C
